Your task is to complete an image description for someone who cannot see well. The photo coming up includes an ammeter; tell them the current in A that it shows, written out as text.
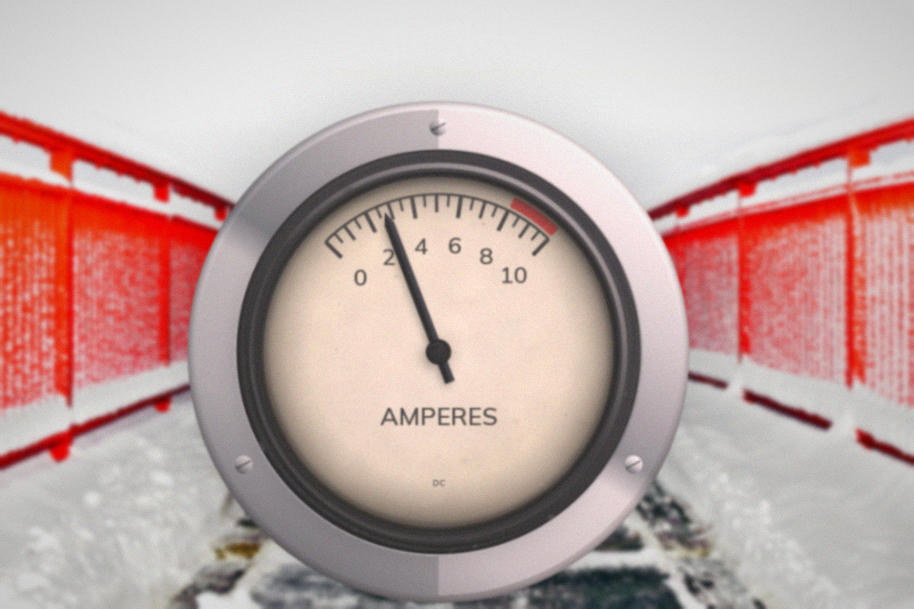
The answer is 2.75 A
